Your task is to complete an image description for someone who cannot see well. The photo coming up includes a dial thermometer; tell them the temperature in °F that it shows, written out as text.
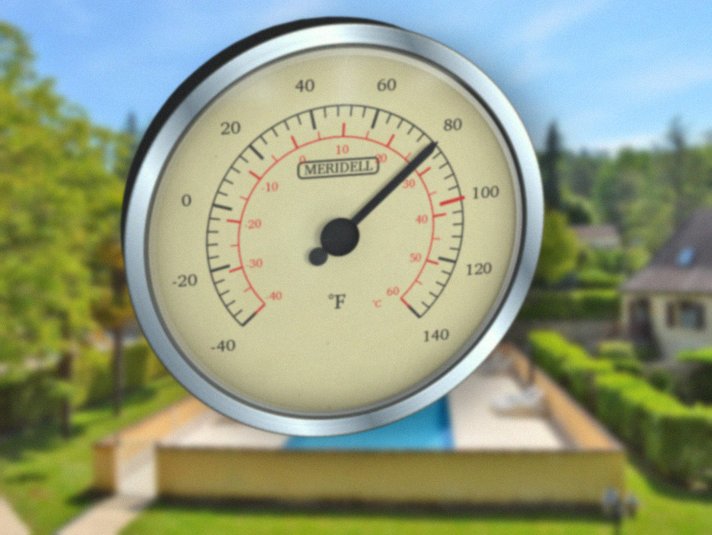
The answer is 80 °F
